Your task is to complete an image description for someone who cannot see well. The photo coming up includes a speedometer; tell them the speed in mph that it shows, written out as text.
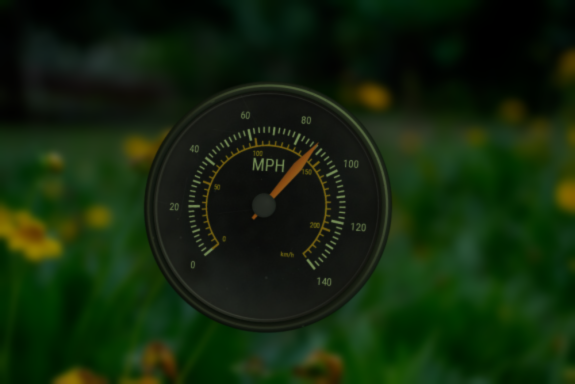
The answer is 88 mph
